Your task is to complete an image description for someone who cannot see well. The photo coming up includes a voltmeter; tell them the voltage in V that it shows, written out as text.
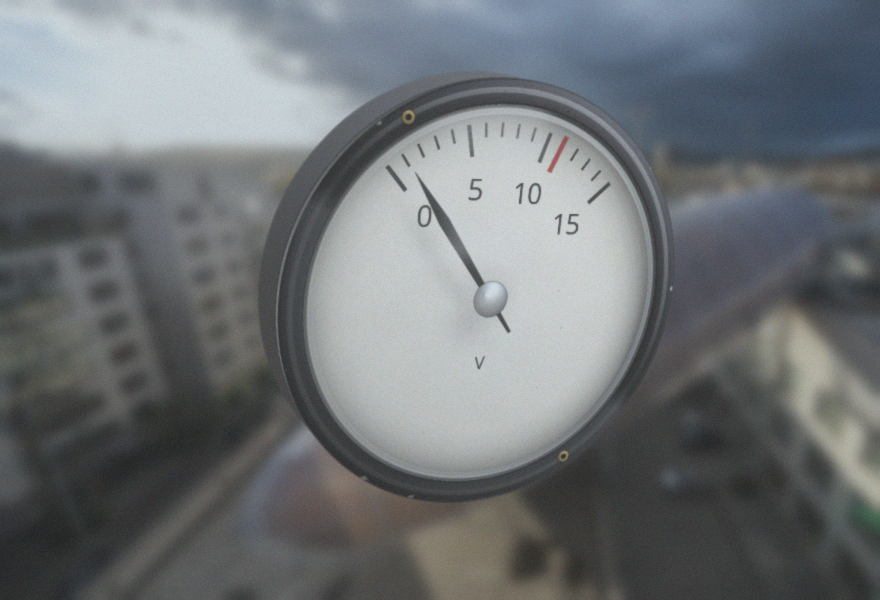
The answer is 1 V
